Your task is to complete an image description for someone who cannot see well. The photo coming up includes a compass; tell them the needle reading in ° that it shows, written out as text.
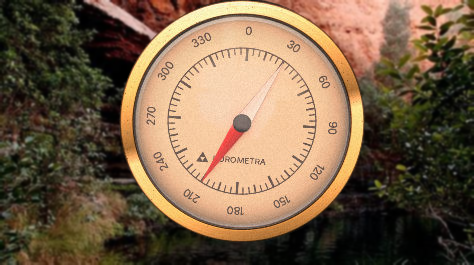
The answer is 210 °
